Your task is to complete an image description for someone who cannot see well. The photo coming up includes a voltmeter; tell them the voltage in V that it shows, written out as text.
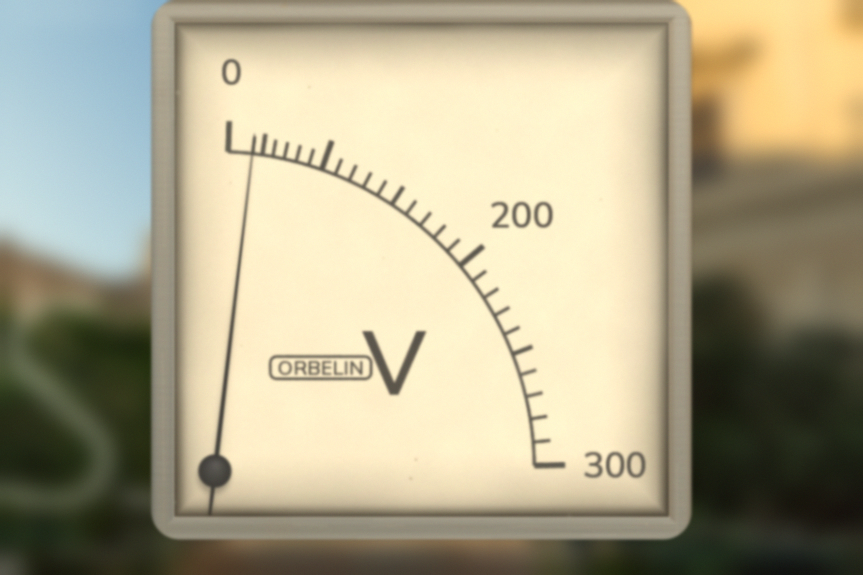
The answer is 40 V
